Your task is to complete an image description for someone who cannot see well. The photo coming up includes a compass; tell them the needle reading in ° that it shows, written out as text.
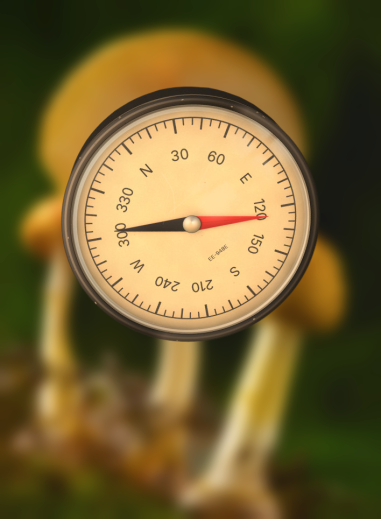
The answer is 125 °
